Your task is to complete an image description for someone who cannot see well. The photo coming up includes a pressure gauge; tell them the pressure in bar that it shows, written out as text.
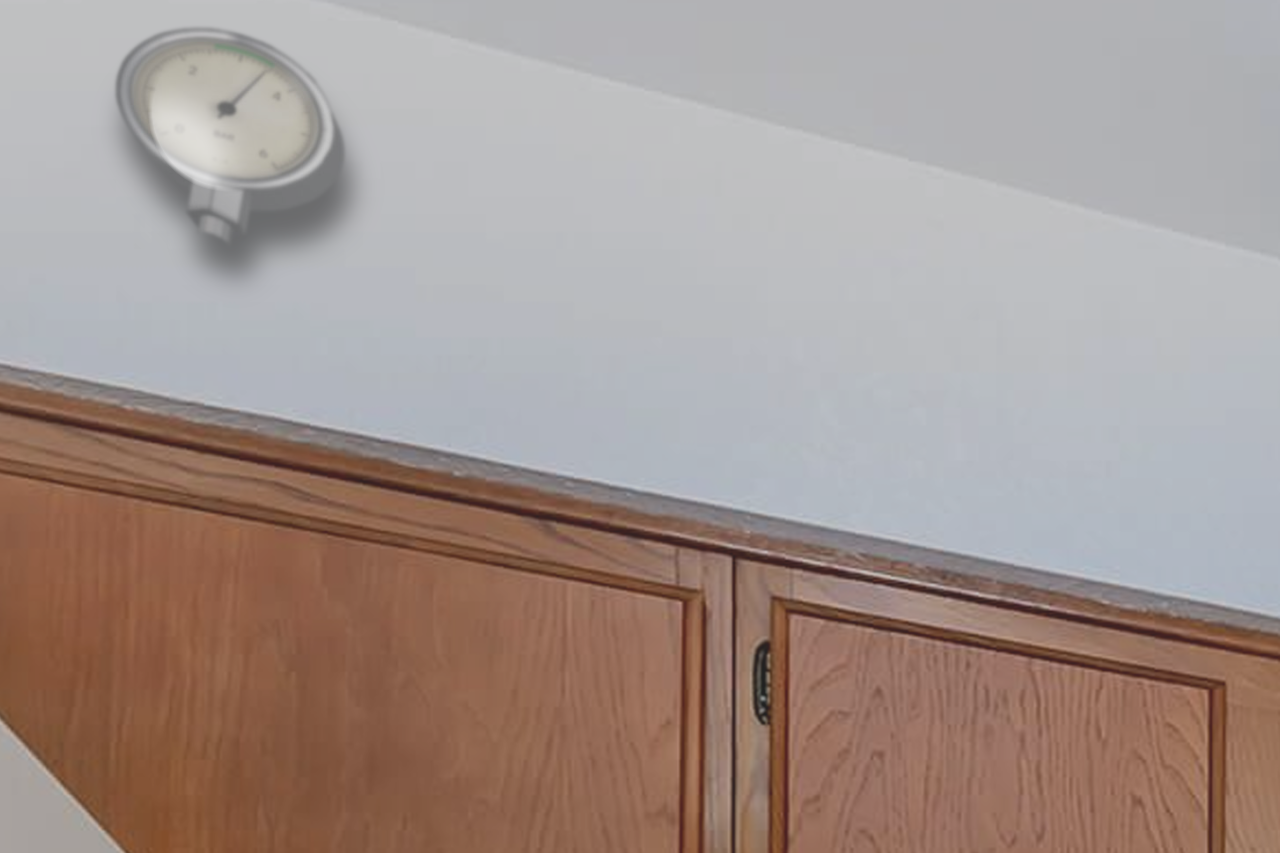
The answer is 3.5 bar
